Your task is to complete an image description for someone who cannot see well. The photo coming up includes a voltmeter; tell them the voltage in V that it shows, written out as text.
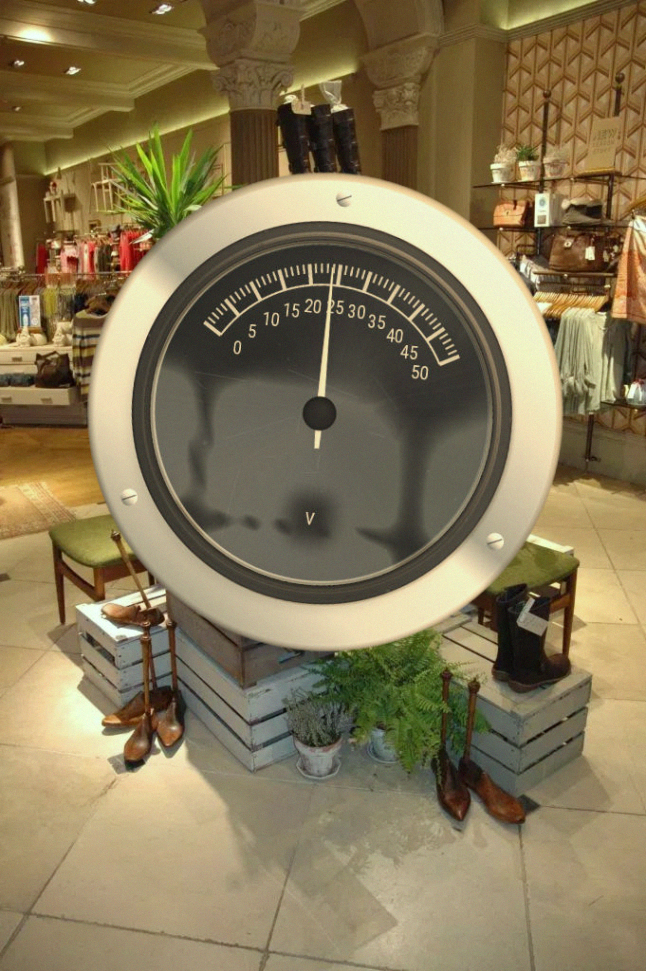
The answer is 24 V
